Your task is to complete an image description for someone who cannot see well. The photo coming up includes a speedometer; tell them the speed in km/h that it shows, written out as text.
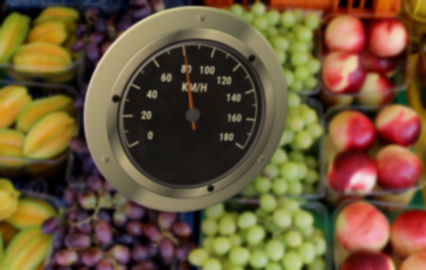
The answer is 80 km/h
